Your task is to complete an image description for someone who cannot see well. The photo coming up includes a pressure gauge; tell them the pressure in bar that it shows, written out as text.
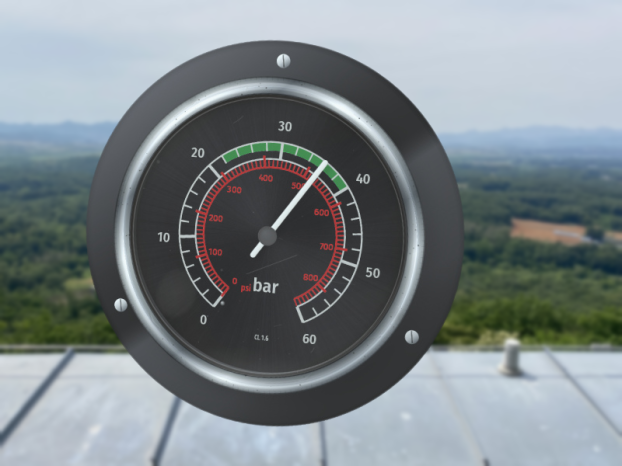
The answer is 36 bar
